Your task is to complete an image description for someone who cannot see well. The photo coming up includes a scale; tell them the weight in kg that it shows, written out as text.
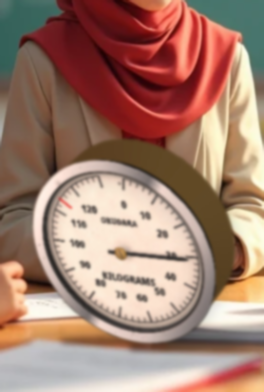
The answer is 30 kg
